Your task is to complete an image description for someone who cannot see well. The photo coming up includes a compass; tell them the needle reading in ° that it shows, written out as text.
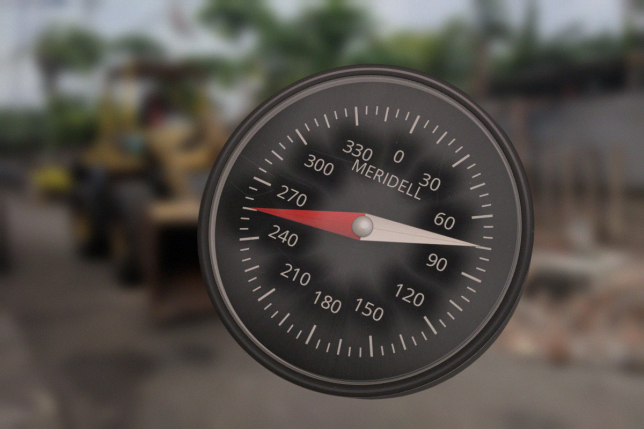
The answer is 255 °
